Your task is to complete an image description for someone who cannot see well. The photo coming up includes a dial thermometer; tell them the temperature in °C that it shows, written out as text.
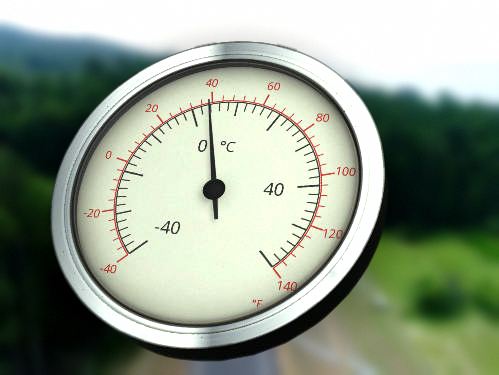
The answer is 4 °C
